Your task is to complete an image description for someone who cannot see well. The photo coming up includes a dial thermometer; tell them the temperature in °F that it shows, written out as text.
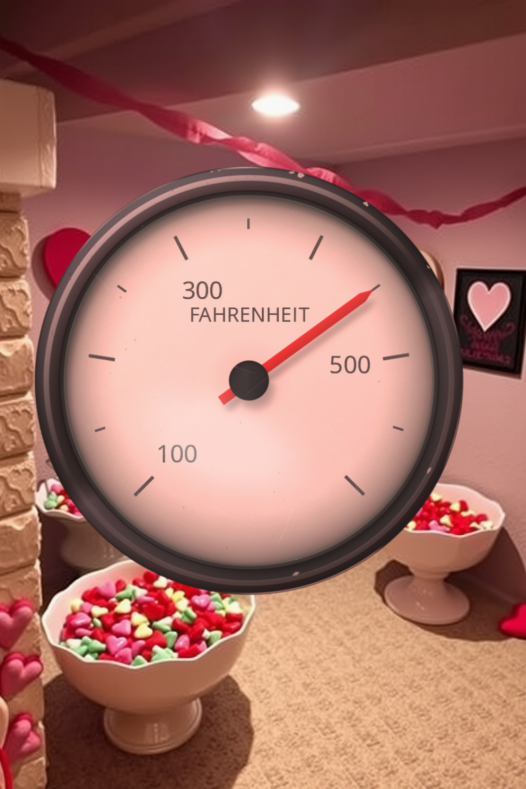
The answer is 450 °F
